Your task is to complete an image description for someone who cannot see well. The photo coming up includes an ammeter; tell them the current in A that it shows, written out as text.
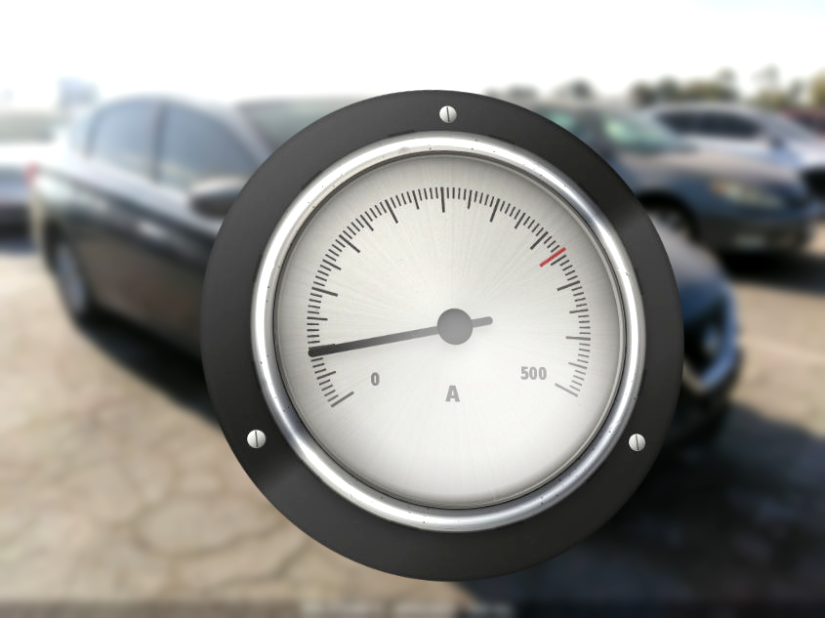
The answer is 45 A
